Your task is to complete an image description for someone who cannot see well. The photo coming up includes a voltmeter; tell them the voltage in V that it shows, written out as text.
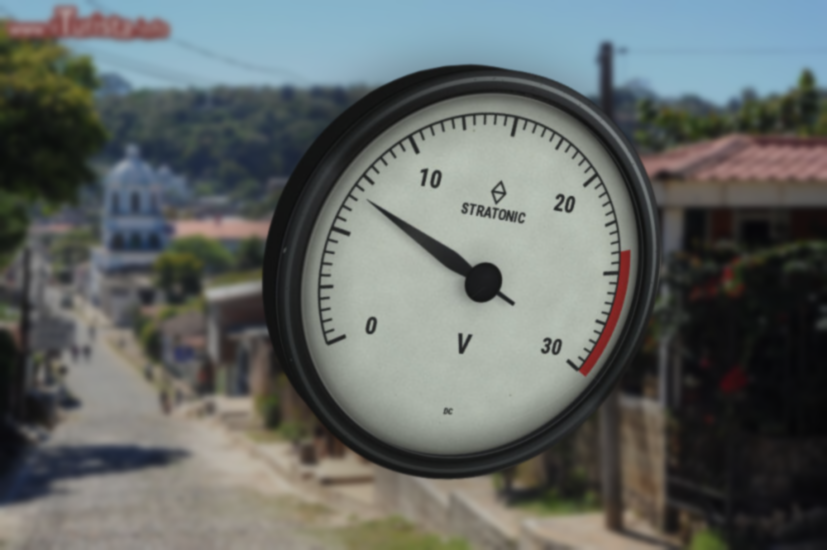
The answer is 6.75 V
